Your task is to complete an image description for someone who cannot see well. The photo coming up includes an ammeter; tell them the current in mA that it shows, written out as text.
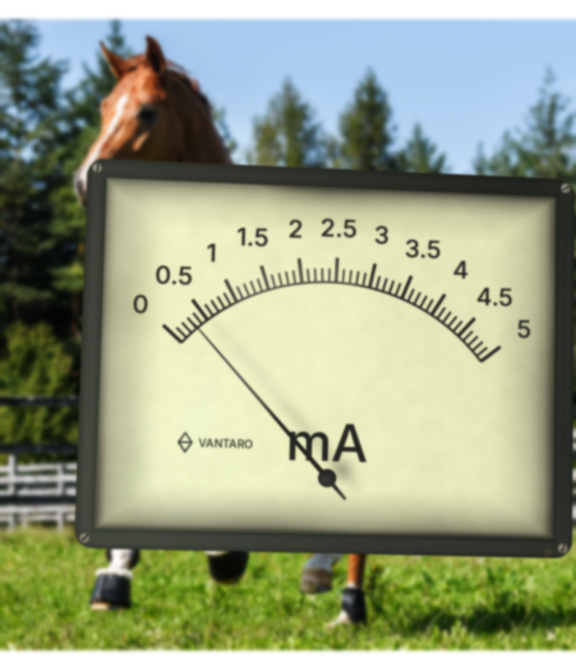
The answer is 0.3 mA
